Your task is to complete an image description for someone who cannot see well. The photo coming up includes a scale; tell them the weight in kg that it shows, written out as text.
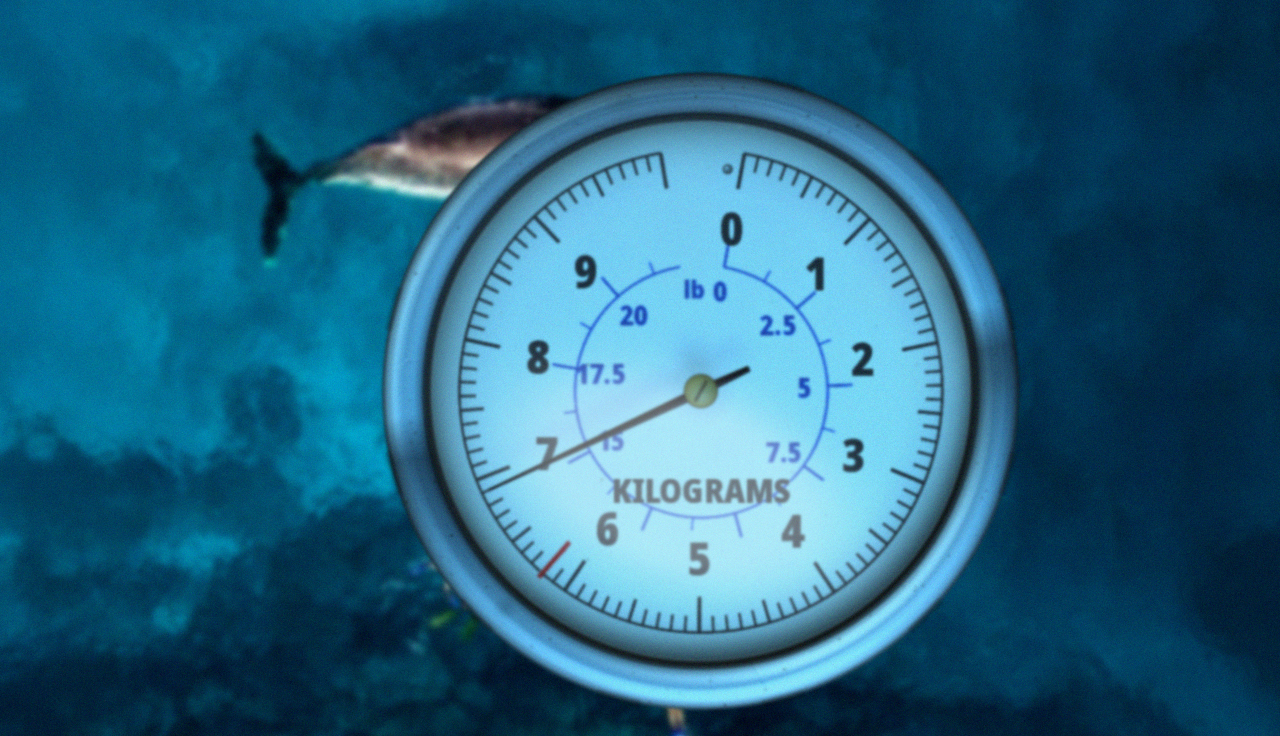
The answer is 6.9 kg
